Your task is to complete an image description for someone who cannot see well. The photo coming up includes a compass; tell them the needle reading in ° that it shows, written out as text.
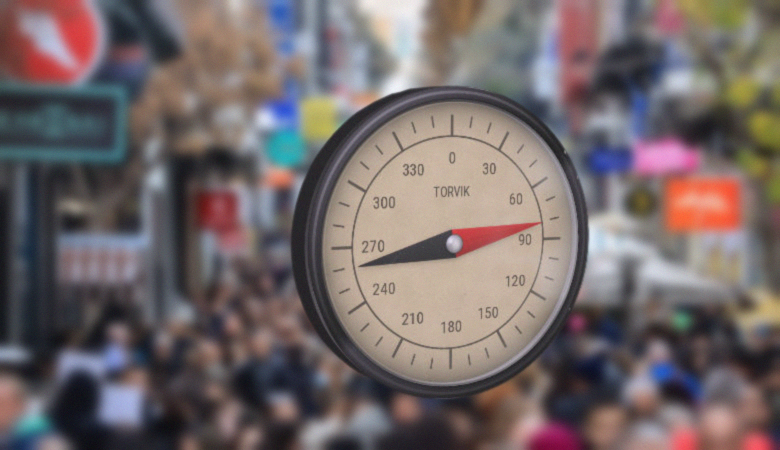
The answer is 80 °
